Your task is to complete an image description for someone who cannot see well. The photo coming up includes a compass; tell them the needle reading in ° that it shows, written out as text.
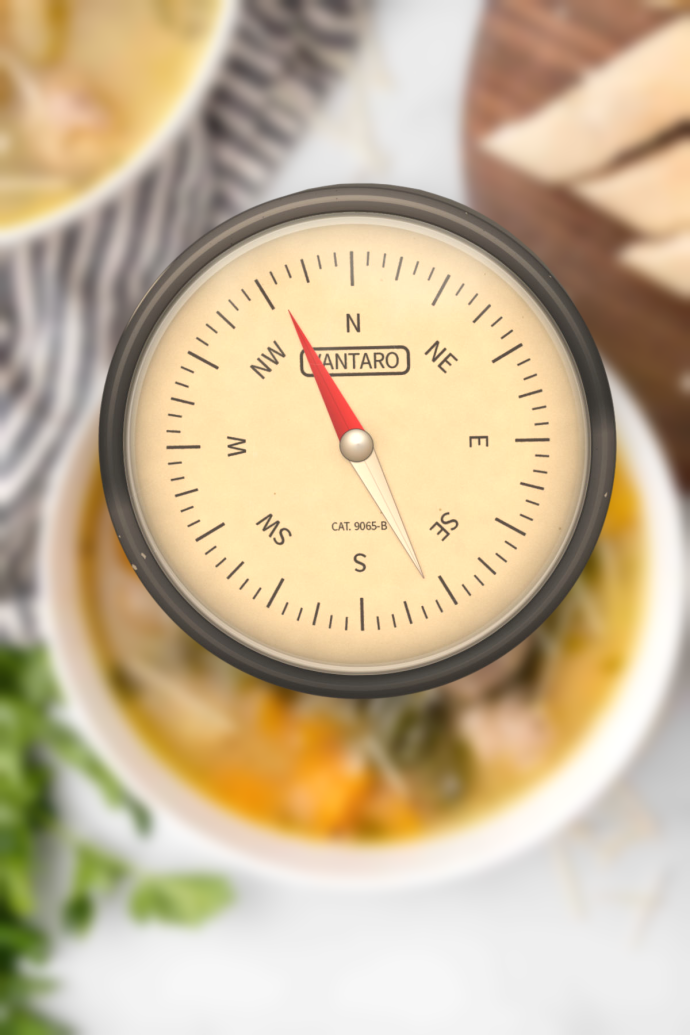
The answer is 335 °
